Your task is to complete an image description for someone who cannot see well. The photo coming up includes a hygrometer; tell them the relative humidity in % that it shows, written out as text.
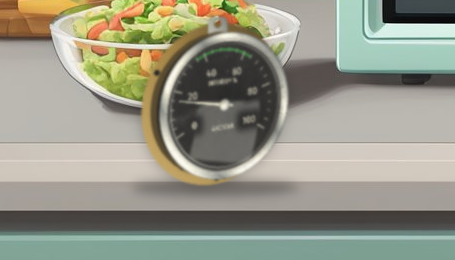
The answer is 16 %
